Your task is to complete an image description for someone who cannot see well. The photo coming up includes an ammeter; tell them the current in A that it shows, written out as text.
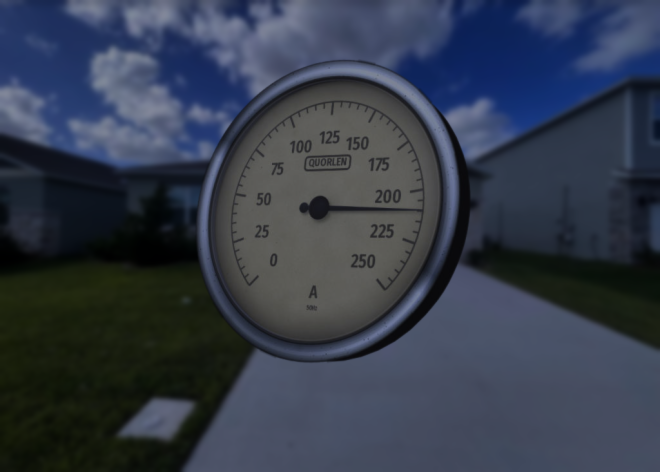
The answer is 210 A
